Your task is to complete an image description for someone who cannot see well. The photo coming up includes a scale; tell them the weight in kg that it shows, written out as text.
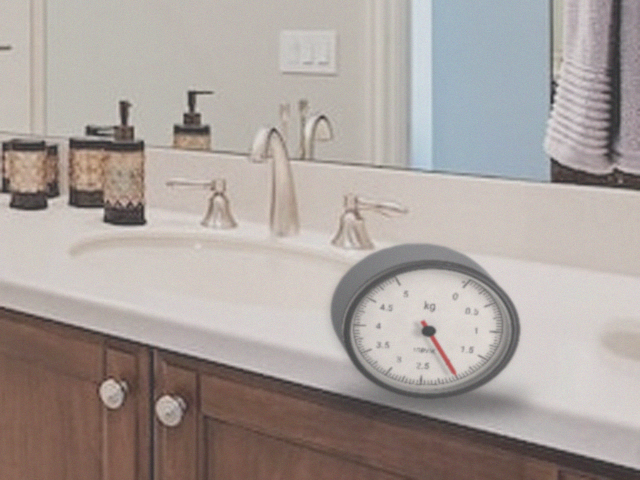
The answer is 2 kg
